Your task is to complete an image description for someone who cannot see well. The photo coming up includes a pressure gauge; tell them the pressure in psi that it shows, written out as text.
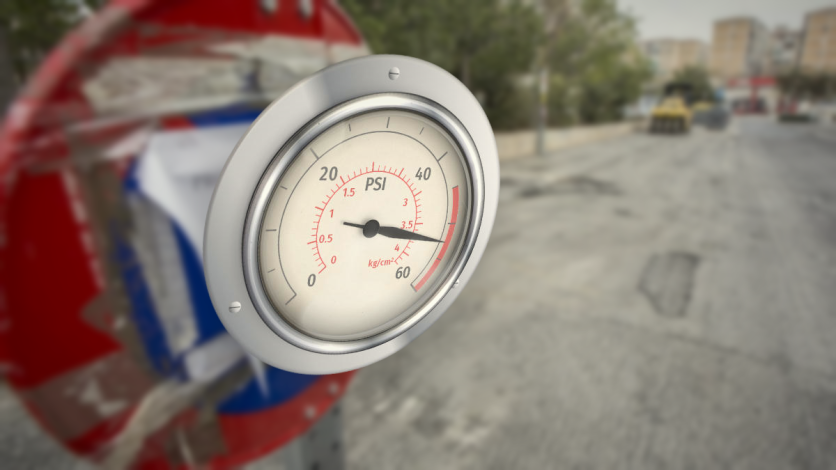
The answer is 52.5 psi
